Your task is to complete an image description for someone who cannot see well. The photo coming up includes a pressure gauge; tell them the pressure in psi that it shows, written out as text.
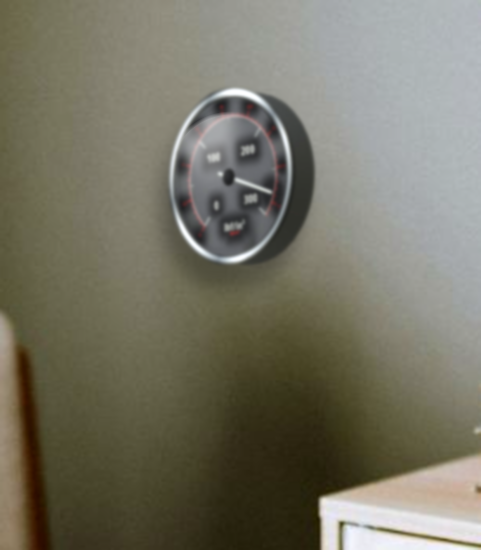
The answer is 275 psi
